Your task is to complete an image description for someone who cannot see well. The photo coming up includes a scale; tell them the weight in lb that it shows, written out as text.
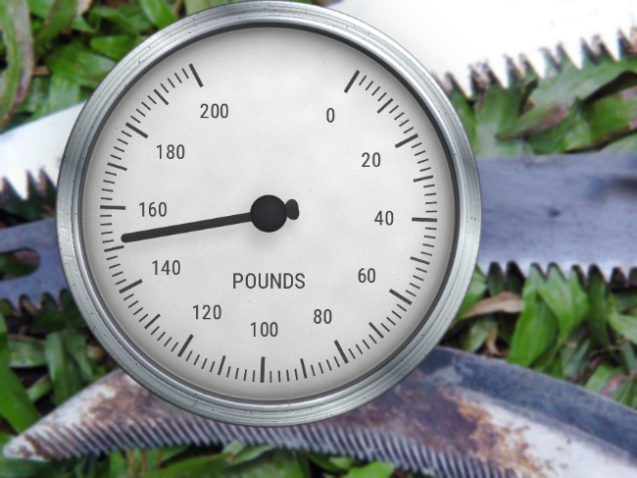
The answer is 152 lb
